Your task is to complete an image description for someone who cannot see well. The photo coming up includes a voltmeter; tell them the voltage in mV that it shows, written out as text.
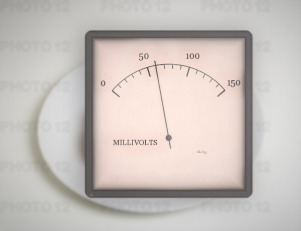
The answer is 60 mV
